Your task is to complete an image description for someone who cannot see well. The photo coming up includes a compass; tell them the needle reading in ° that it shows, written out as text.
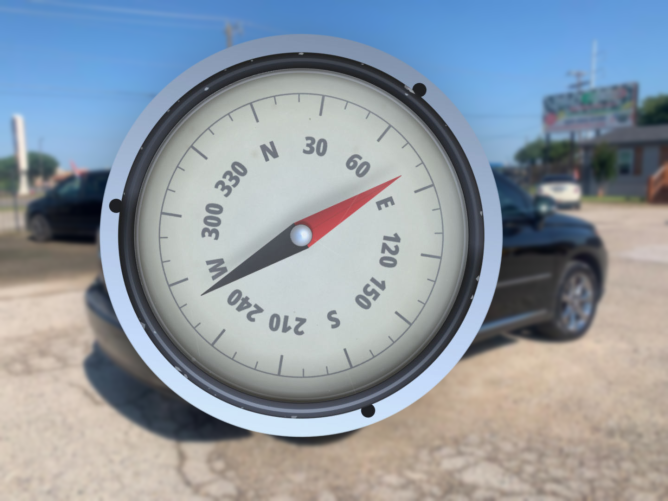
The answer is 80 °
